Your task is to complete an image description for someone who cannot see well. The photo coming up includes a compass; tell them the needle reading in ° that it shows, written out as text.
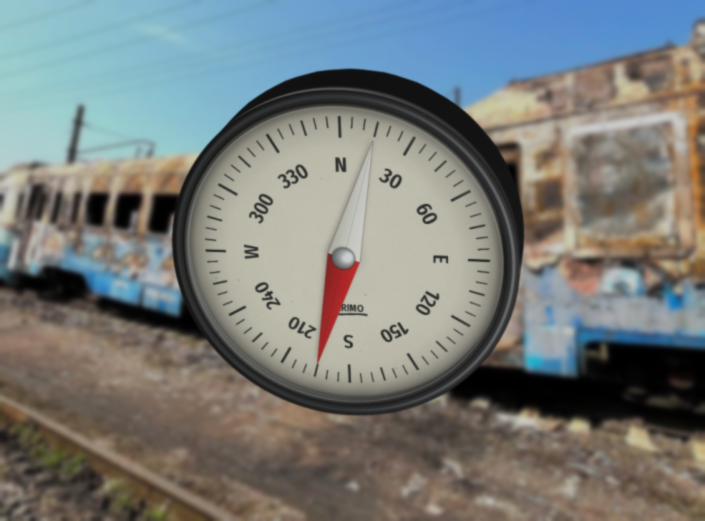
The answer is 195 °
